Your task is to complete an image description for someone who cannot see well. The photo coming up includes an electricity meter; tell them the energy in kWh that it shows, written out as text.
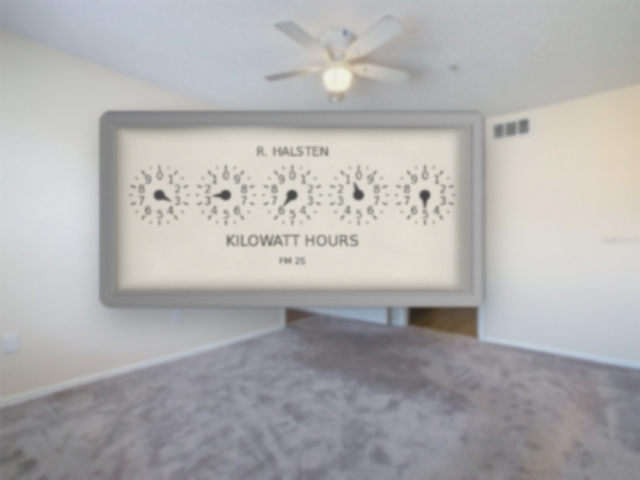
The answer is 32605 kWh
